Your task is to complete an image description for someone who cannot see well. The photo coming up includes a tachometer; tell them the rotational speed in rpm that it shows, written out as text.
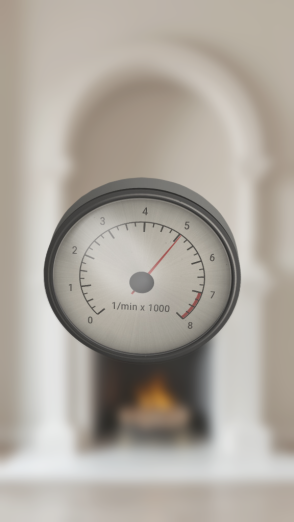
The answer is 5000 rpm
